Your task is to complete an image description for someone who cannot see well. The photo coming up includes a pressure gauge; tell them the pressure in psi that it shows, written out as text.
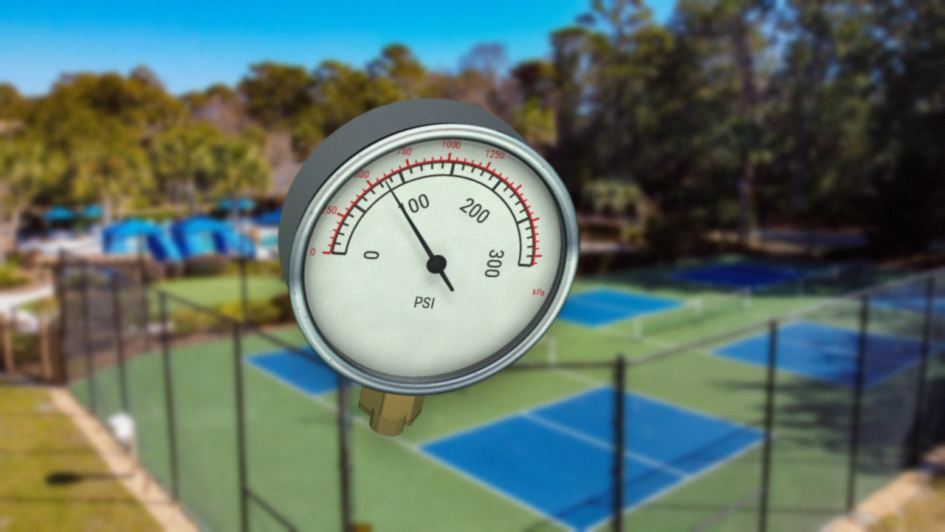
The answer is 85 psi
